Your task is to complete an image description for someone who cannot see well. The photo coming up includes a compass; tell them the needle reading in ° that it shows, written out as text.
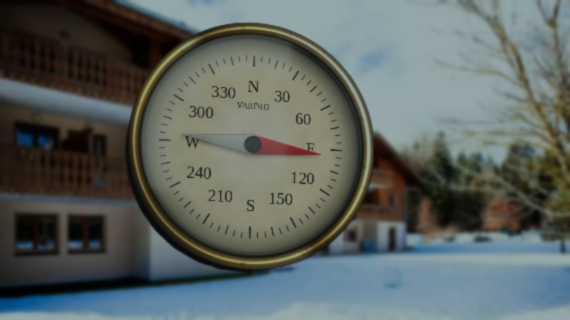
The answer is 95 °
